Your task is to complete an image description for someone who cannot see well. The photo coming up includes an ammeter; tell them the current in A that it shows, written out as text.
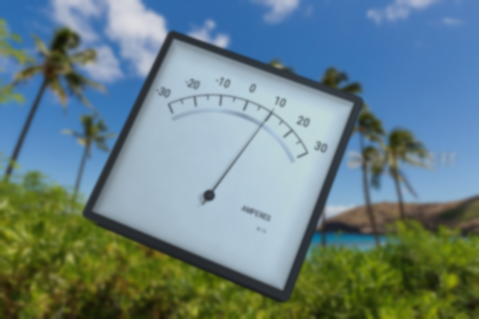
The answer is 10 A
